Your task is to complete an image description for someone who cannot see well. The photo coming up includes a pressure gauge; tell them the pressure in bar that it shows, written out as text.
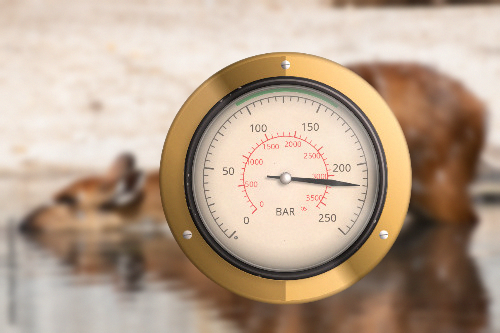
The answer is 215 bar
